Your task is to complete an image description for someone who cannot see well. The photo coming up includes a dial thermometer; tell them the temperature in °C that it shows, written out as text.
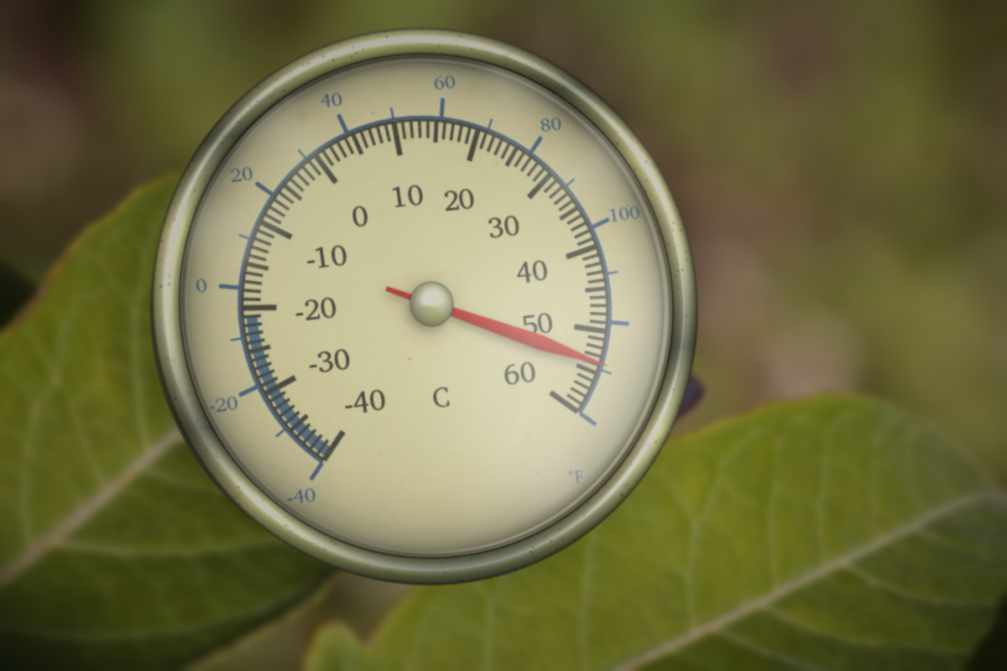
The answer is 54 °C
